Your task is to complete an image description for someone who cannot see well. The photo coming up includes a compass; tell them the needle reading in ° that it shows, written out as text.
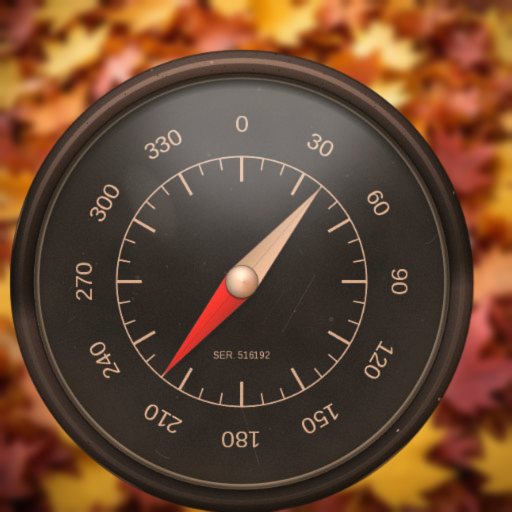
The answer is 220 °
